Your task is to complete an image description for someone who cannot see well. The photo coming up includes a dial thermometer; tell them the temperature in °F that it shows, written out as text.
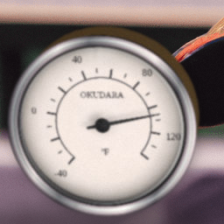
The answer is 105 °F
